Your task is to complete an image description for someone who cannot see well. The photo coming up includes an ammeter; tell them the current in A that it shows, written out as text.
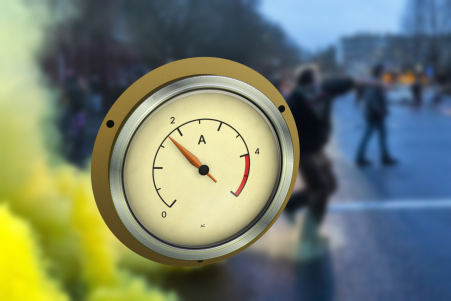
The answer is 1.75 A
